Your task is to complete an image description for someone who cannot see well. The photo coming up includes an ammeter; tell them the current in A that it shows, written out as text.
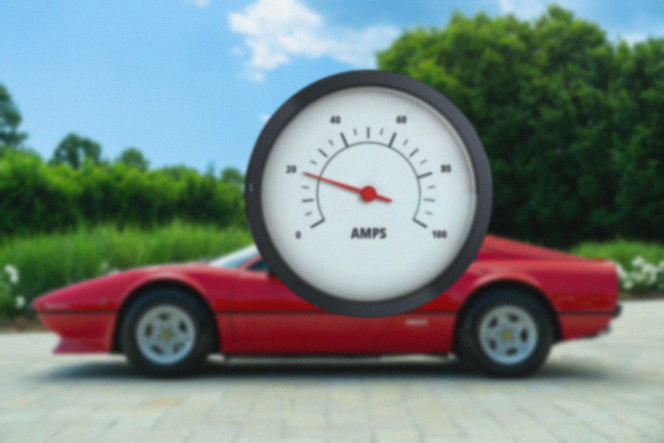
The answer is 20 A
